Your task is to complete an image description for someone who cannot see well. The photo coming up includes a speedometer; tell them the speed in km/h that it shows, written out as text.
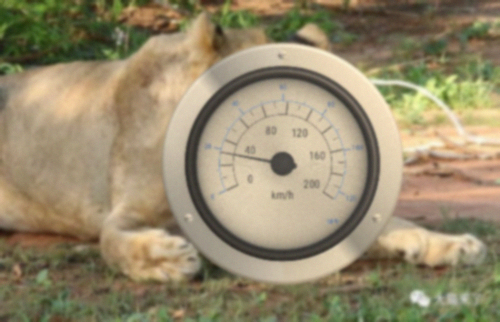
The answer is 30 km/h
